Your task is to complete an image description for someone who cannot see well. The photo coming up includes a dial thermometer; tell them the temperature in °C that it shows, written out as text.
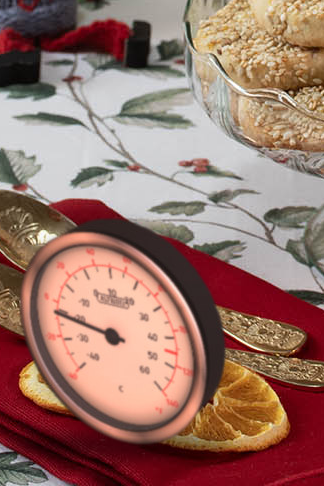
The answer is -20 °C
